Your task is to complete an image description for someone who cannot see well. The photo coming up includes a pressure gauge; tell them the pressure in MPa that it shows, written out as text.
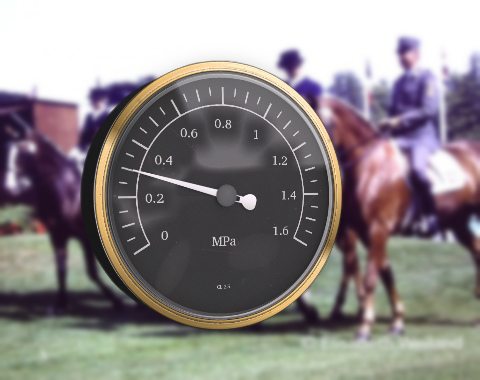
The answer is 0.3 MPa
